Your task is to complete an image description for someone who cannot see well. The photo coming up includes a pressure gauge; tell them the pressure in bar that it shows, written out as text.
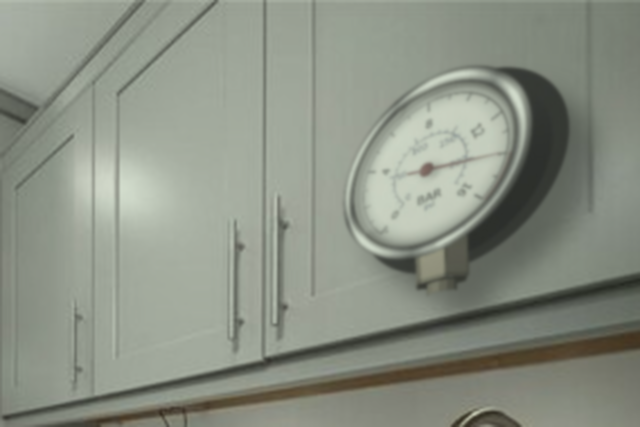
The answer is 14 bar
